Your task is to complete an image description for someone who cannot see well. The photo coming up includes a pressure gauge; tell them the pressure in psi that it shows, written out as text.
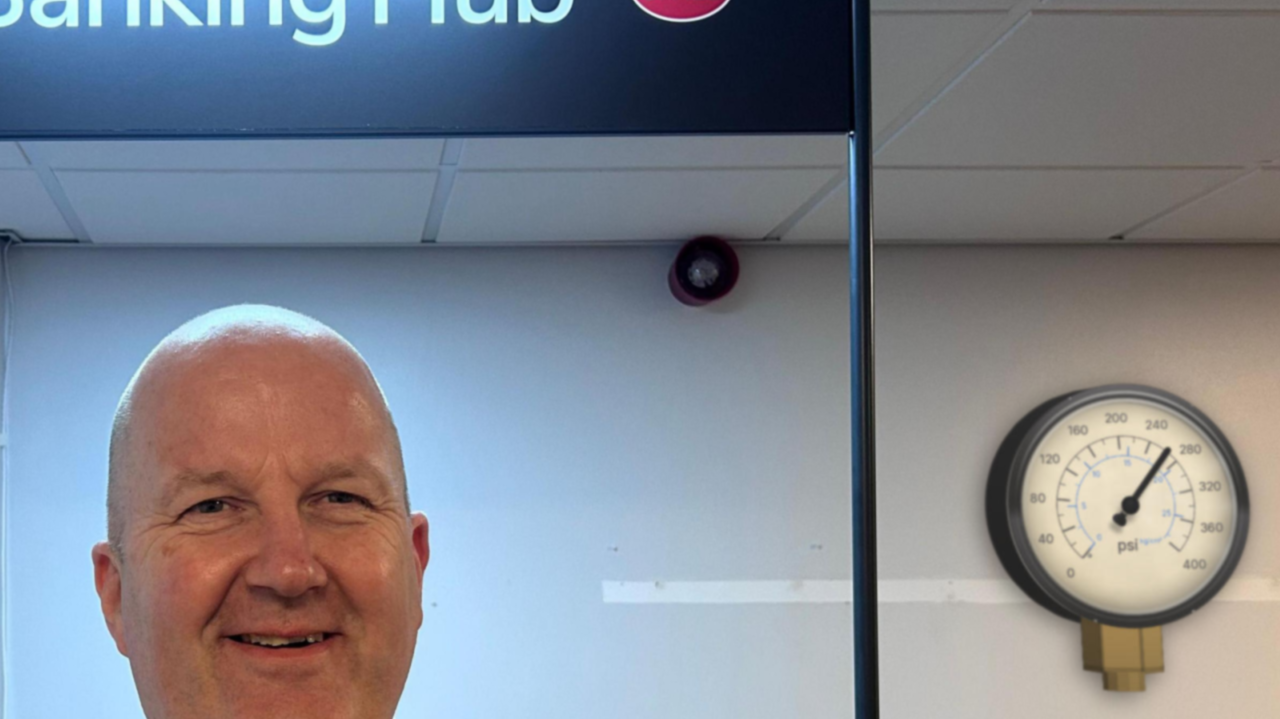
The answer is 260 psi
